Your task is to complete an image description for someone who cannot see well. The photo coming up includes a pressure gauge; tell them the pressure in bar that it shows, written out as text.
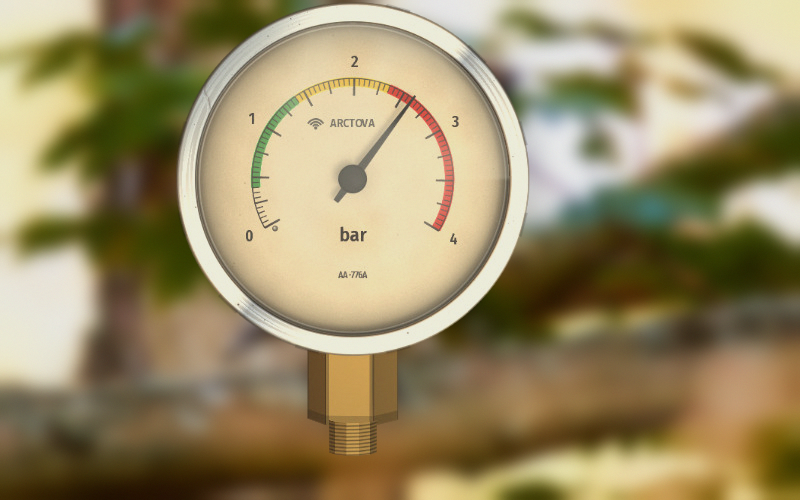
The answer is 2.6 bar
